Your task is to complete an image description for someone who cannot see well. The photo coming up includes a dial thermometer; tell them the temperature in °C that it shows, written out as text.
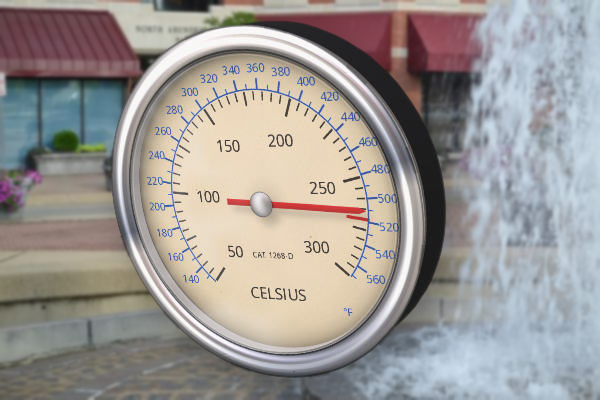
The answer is 265 °C
